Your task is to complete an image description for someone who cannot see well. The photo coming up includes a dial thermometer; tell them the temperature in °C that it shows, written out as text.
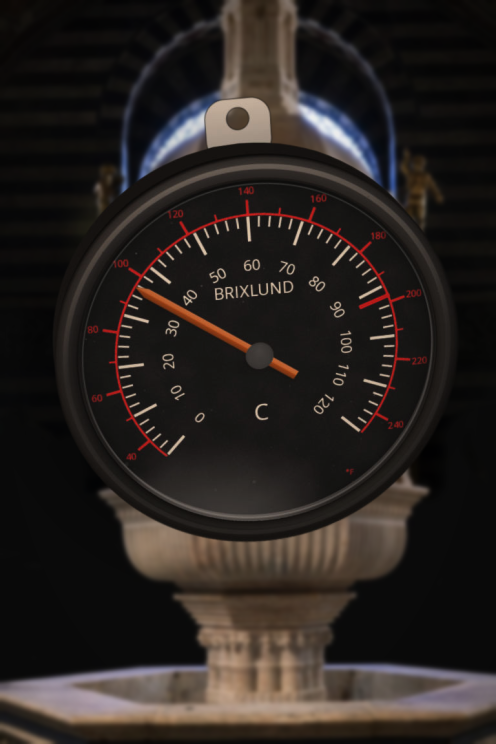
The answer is 36 °C
